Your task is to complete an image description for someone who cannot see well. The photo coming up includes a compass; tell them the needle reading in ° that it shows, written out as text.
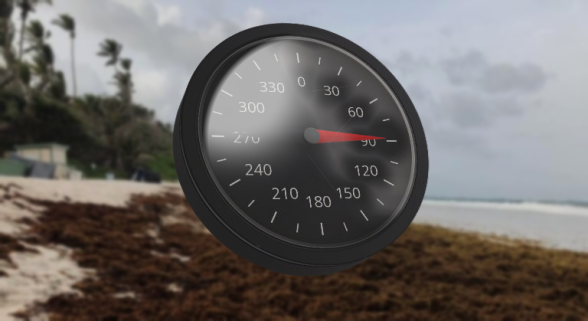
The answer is 90 °
